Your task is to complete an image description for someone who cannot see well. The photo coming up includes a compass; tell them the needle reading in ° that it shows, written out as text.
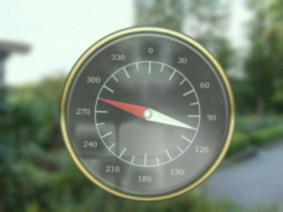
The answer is 285 °
